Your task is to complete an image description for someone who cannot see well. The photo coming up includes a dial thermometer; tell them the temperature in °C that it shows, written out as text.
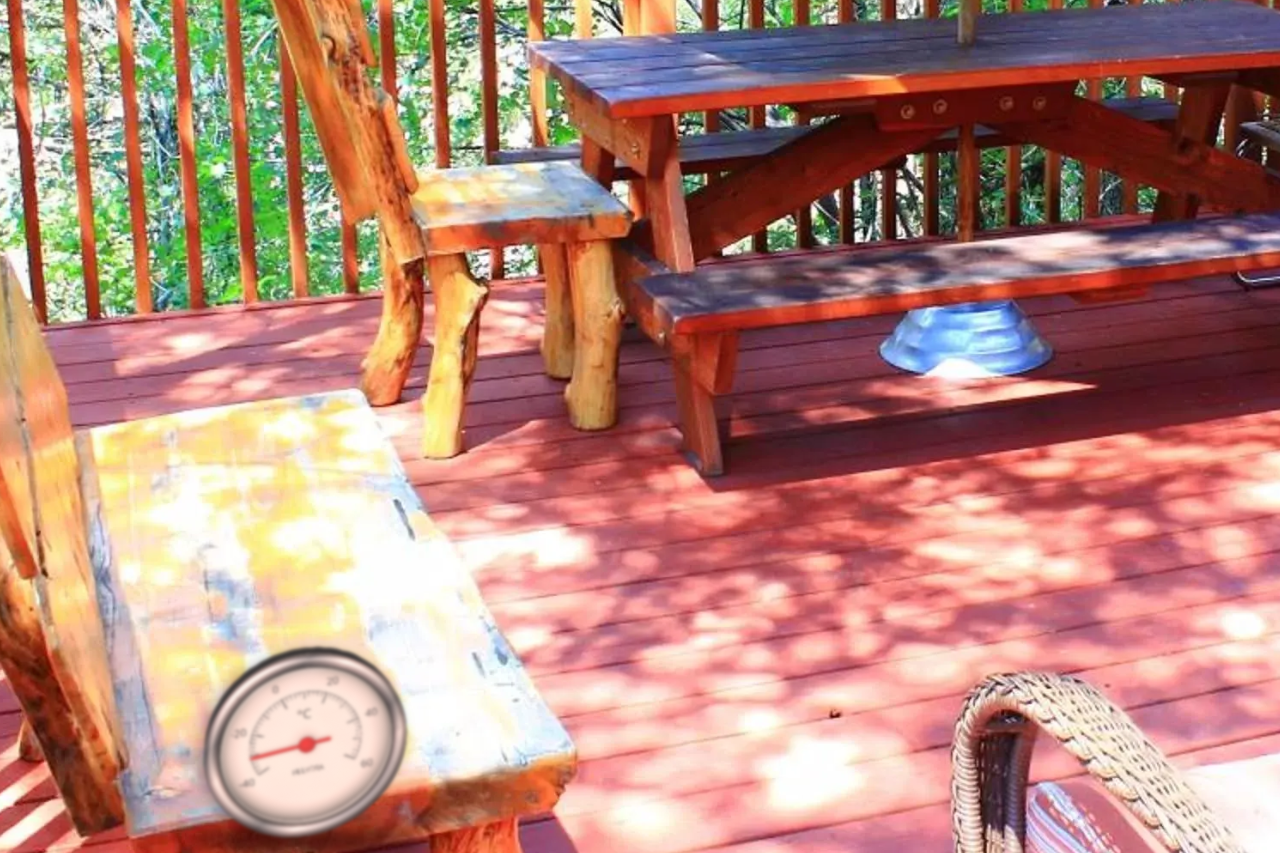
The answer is -30 °C
